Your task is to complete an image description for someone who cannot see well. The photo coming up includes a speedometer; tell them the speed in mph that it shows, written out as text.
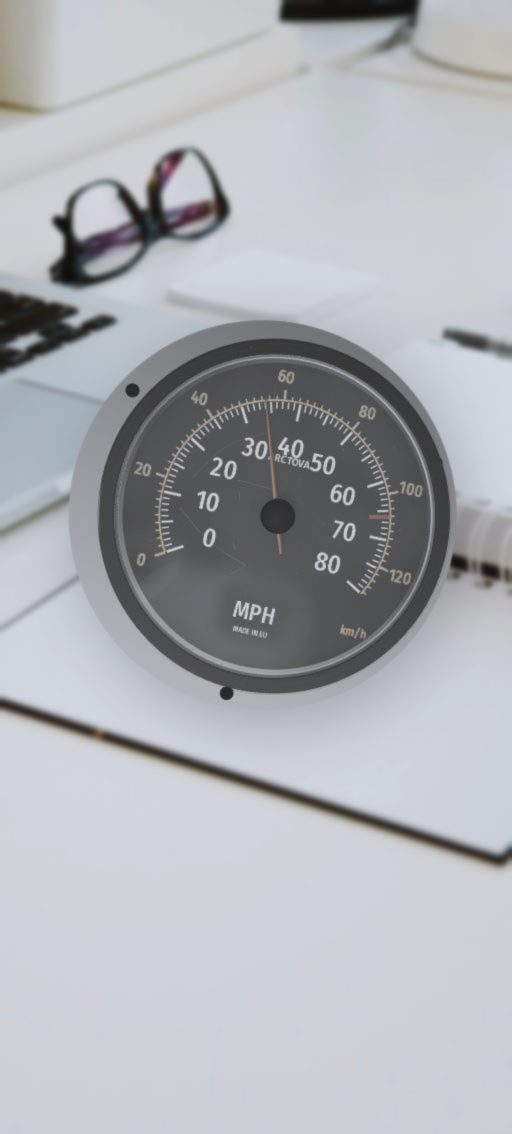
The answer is 34 mph
